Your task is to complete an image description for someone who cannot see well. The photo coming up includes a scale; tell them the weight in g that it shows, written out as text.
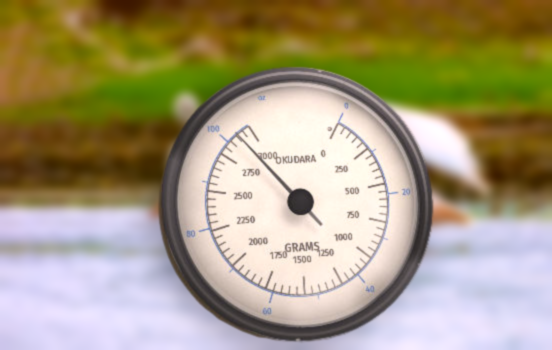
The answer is 2900 g
